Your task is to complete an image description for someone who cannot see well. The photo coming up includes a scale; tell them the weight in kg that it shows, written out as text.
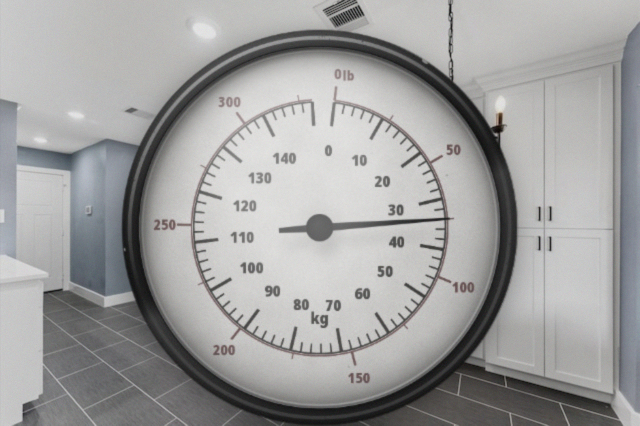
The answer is 34 kg
